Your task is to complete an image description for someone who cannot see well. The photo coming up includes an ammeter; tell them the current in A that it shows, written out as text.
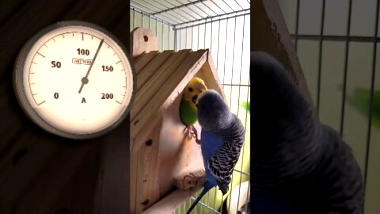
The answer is 120 A
